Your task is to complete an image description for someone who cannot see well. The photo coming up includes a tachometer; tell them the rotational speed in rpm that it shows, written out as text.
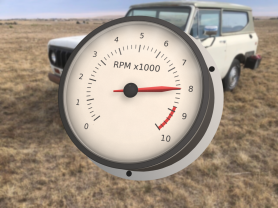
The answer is 8000 rpm
